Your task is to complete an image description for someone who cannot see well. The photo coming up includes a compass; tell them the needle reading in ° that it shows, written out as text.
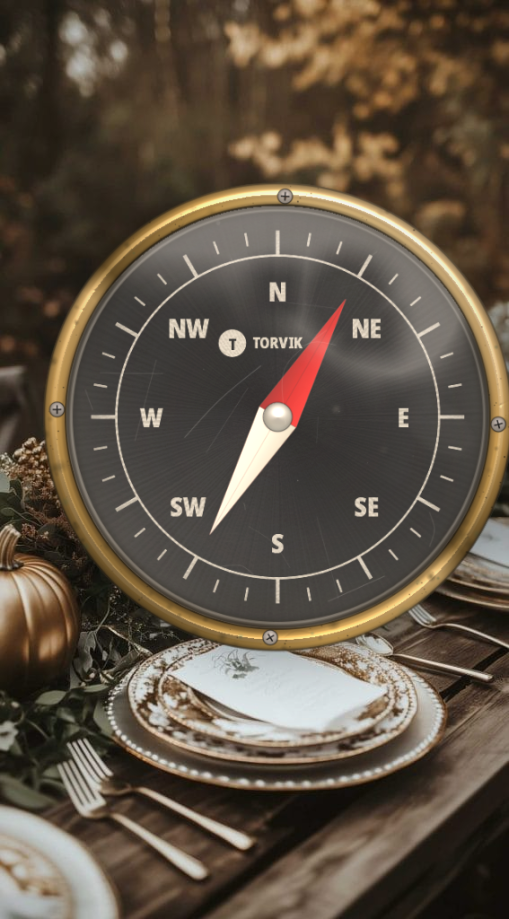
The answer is 30 °
